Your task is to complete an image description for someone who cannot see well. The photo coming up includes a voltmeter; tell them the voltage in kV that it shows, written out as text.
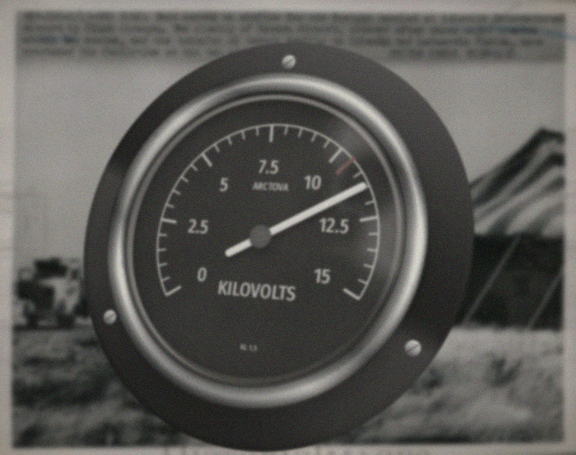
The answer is 11.5 kV
